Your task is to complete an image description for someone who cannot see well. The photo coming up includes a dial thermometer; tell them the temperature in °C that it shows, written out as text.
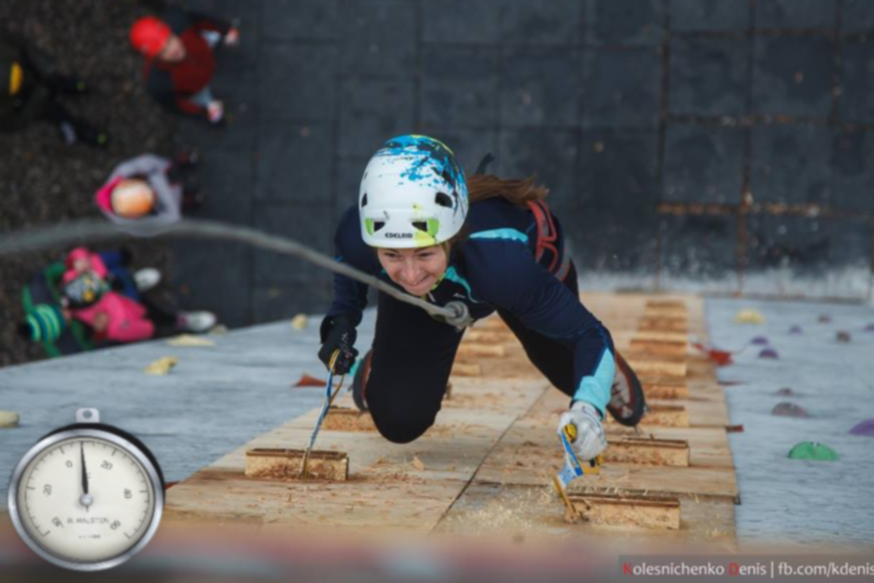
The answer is 8 °C
